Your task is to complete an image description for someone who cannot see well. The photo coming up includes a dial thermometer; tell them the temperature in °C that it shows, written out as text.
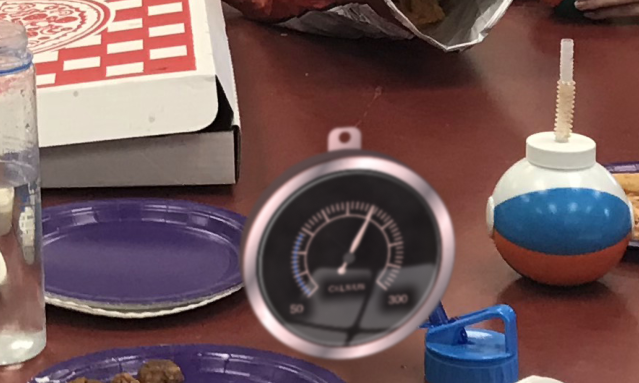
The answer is 200 °C
